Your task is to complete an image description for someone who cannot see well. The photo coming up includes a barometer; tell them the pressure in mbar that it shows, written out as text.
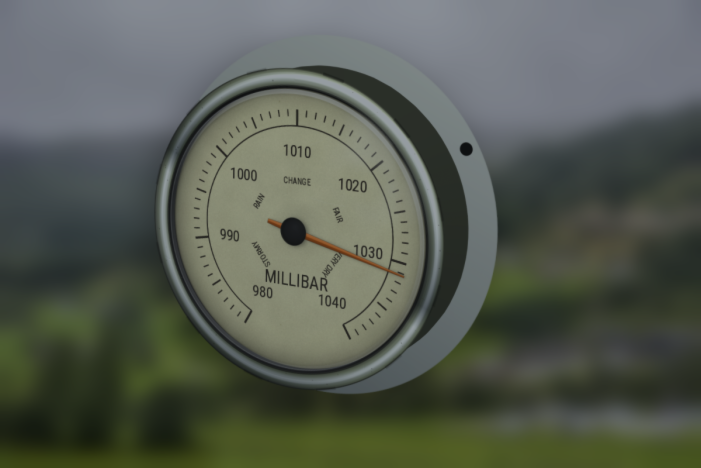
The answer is 1031 mbar
